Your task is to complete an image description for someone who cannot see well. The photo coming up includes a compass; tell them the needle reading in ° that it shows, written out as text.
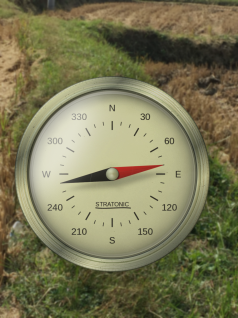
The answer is 80 °
